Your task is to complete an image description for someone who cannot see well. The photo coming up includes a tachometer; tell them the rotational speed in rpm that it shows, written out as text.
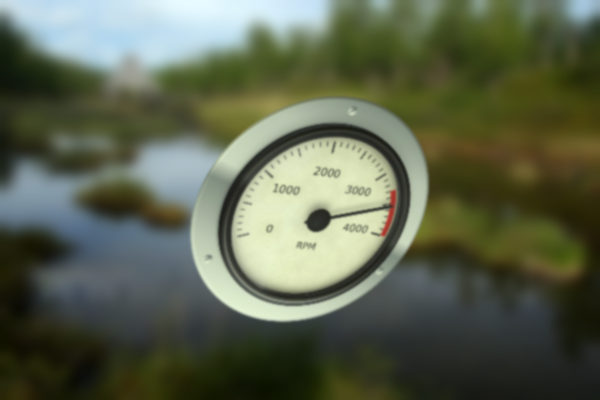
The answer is 3500 rpm
